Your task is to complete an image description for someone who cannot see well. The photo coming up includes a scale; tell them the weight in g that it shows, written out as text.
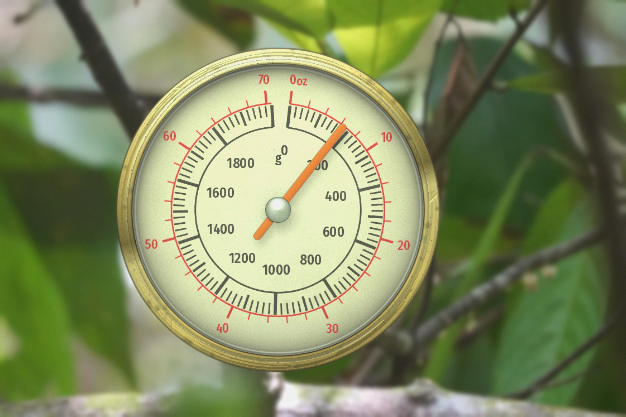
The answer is 180 g
